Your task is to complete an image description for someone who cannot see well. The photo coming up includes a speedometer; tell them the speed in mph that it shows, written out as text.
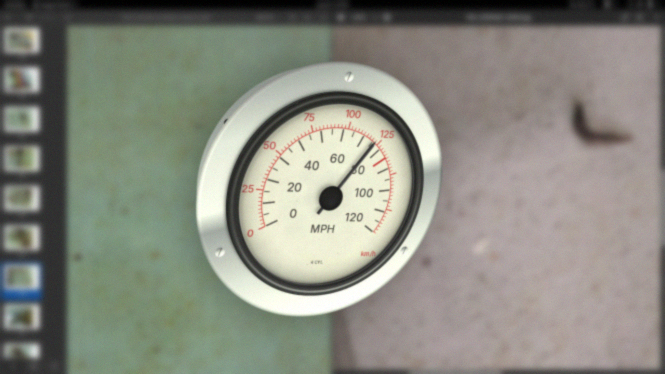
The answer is 75 mph
